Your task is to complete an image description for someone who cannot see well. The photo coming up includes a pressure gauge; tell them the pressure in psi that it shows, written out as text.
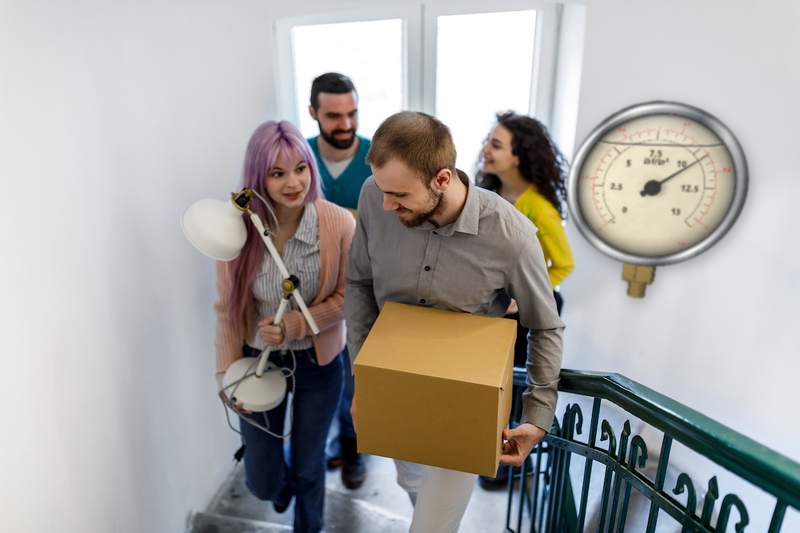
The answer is 10.5 psi
